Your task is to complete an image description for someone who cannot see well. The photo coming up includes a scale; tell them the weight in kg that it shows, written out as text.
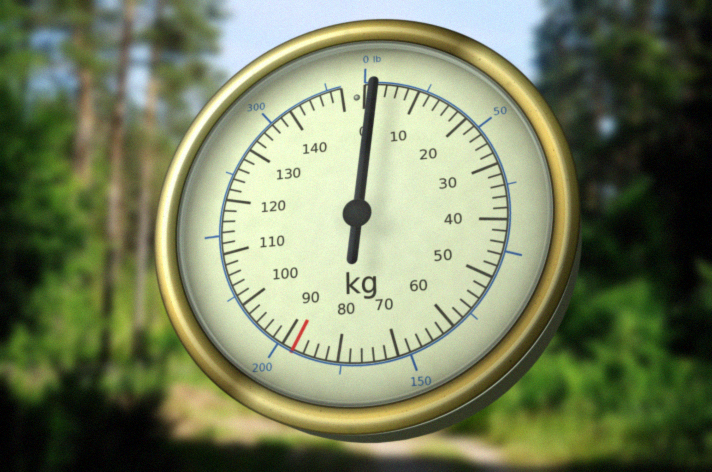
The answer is 2 kg
